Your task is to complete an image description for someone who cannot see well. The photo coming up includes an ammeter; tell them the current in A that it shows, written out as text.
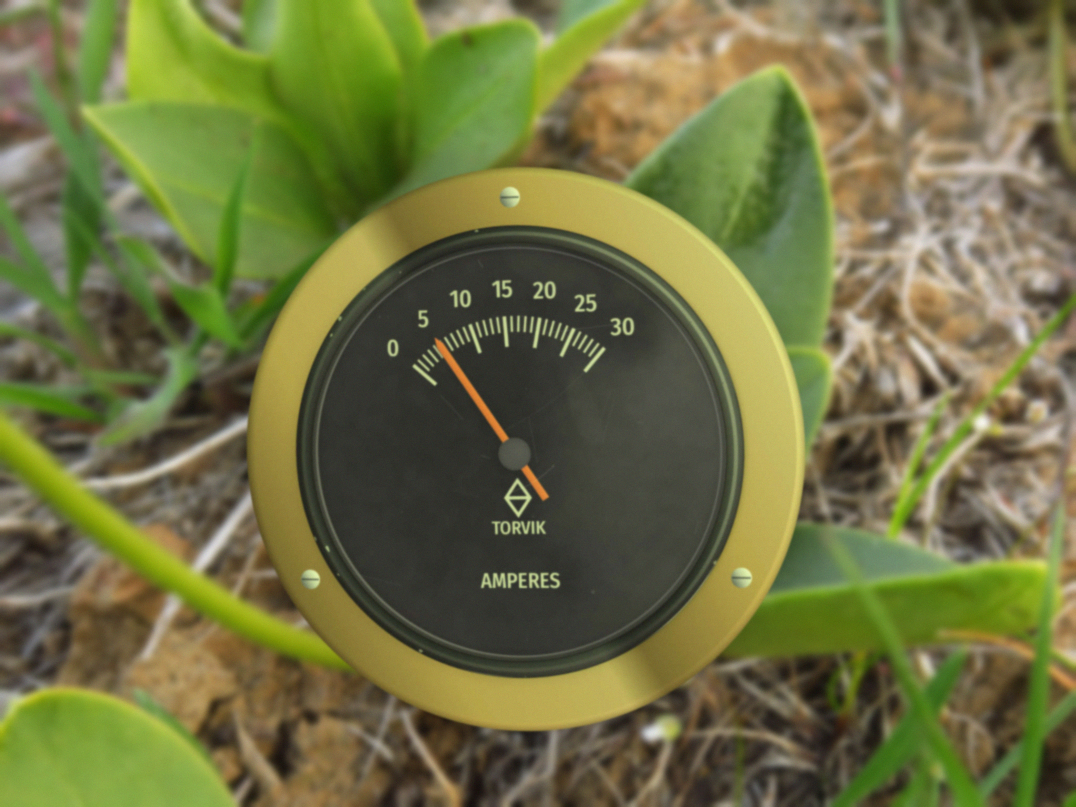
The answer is 5 A
